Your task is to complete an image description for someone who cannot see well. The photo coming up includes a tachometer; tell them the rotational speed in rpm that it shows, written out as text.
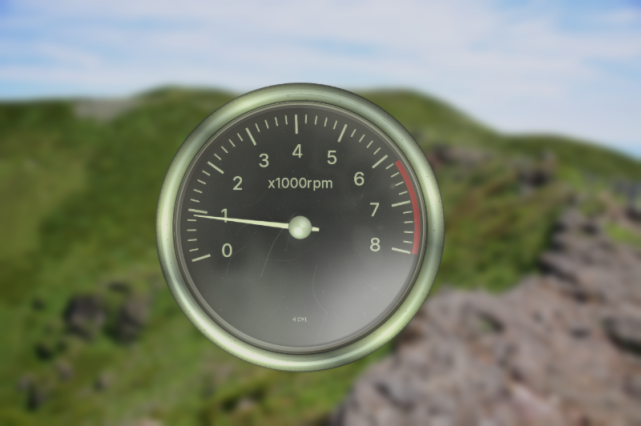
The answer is 900 rpm
